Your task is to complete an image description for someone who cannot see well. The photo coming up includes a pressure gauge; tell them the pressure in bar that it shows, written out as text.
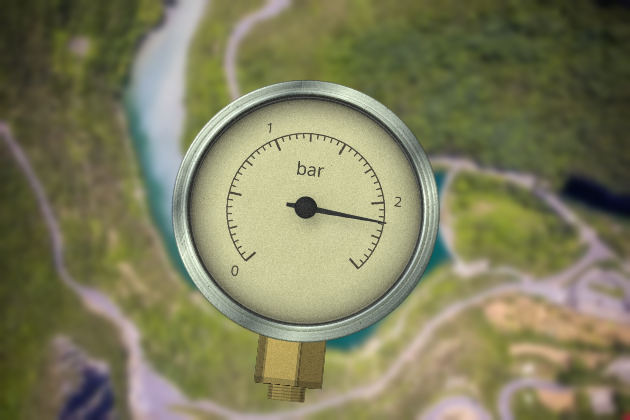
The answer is 2.15 bar
